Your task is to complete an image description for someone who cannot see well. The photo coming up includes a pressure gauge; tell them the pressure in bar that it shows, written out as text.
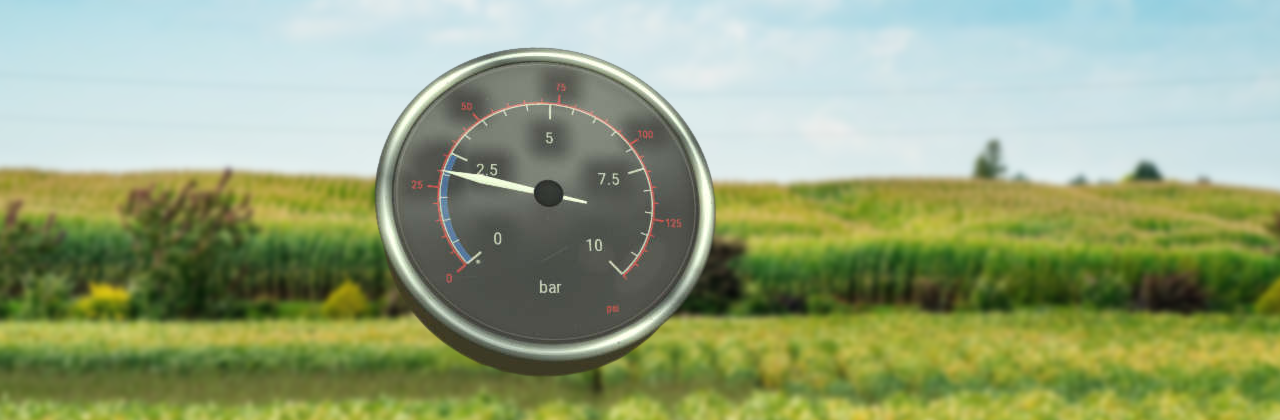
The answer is 2 bar
